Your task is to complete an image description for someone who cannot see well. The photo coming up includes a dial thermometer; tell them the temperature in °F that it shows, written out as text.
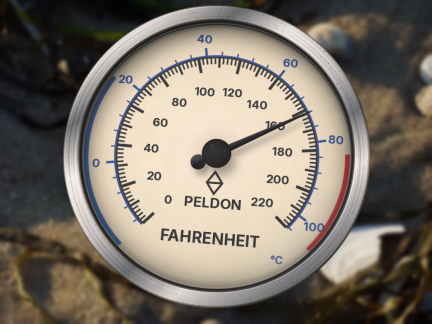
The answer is 162 °F
